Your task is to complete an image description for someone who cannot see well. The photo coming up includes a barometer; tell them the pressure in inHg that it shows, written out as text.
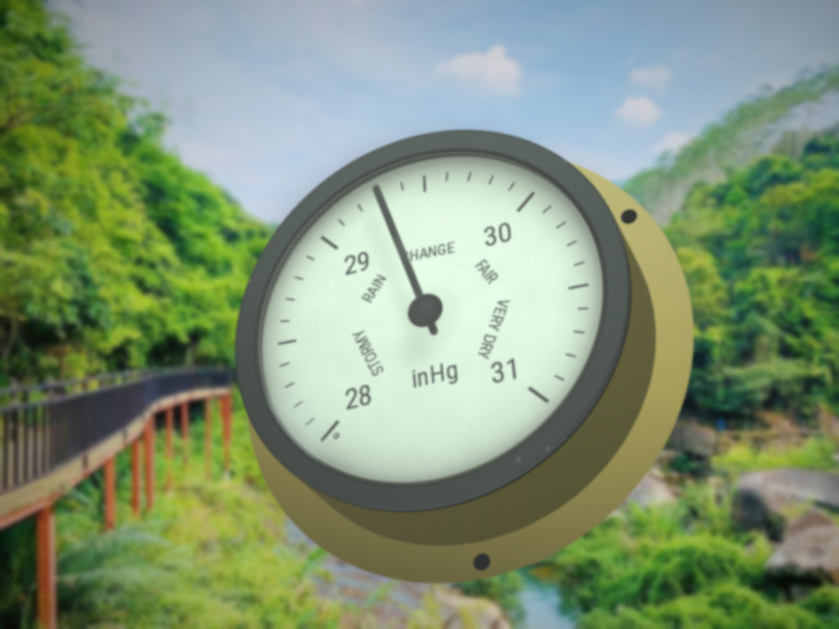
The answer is 29.3 inHg
